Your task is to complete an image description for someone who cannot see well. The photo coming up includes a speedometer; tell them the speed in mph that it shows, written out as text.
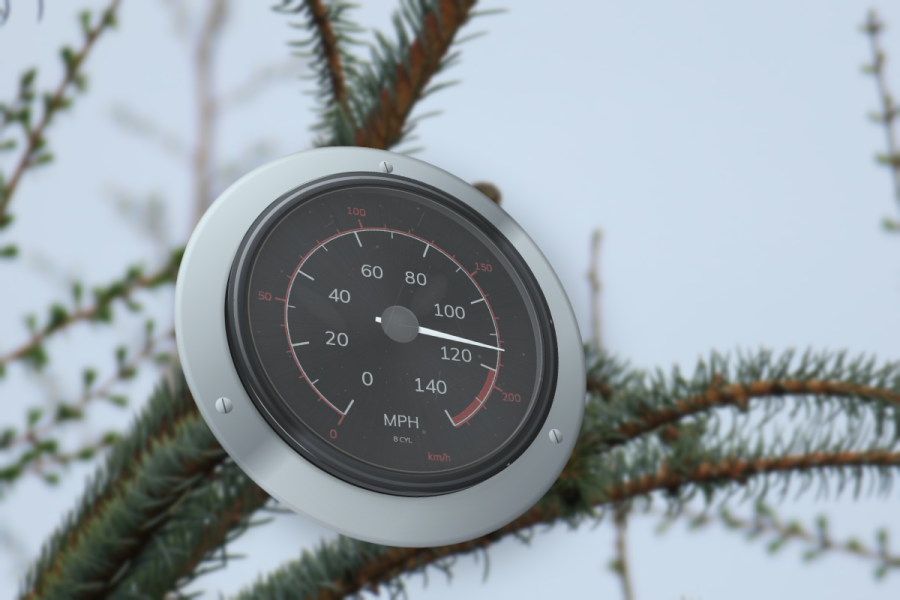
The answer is 115 mph
